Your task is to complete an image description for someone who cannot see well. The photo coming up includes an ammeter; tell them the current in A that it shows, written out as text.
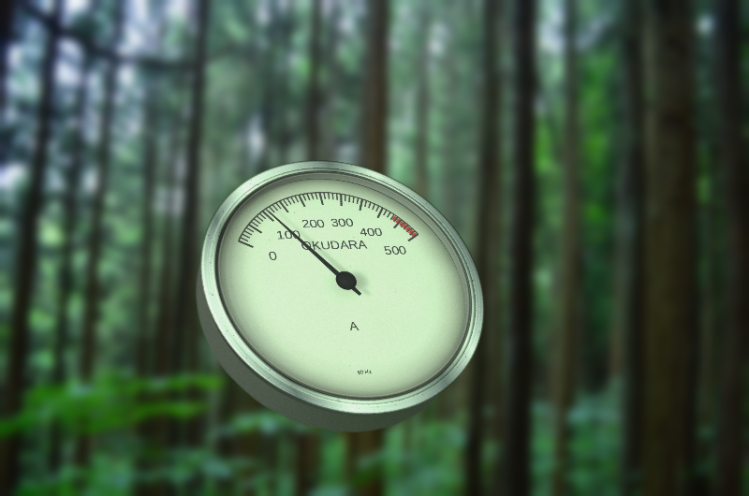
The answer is 100 A
